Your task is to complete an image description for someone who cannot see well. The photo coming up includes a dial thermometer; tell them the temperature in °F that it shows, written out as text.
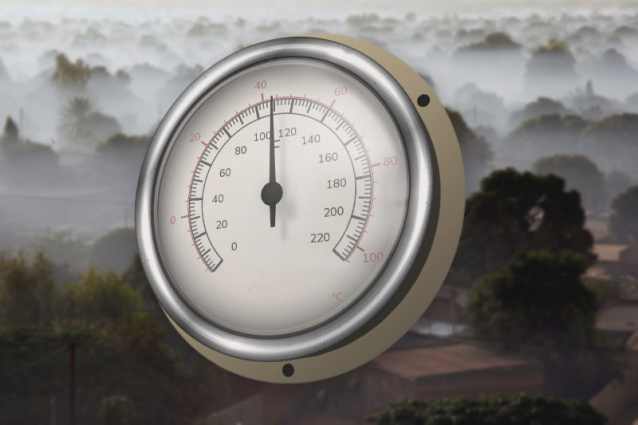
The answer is 110 °F
